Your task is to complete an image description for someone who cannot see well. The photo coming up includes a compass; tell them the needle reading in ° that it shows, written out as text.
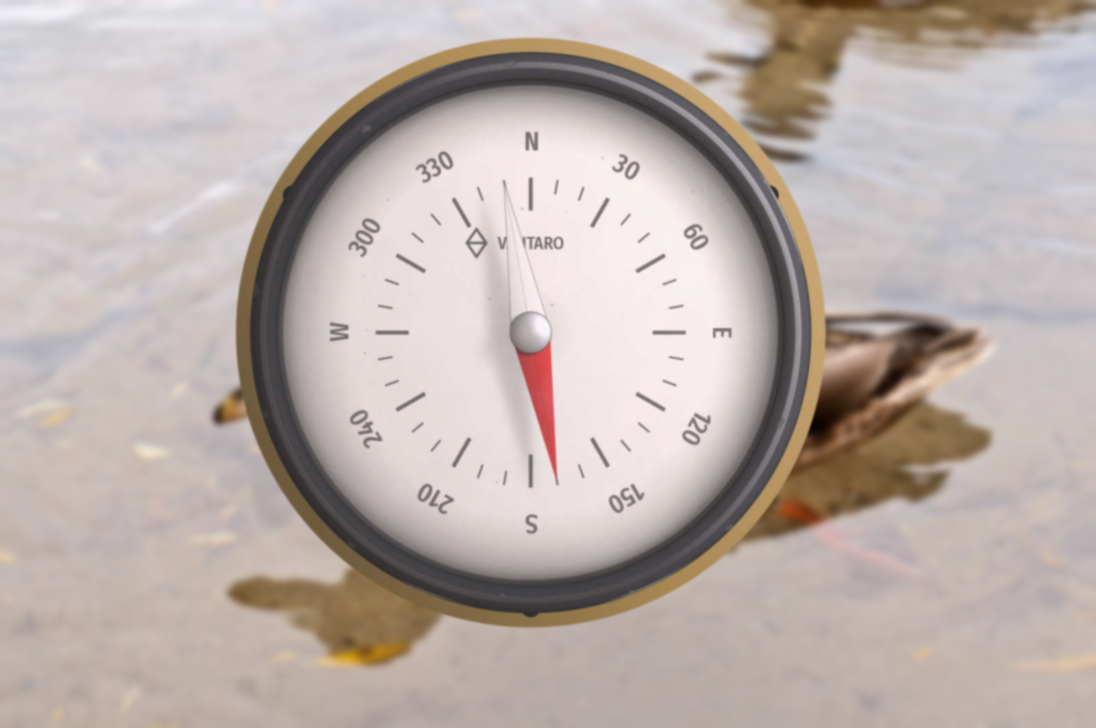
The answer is 170 °
